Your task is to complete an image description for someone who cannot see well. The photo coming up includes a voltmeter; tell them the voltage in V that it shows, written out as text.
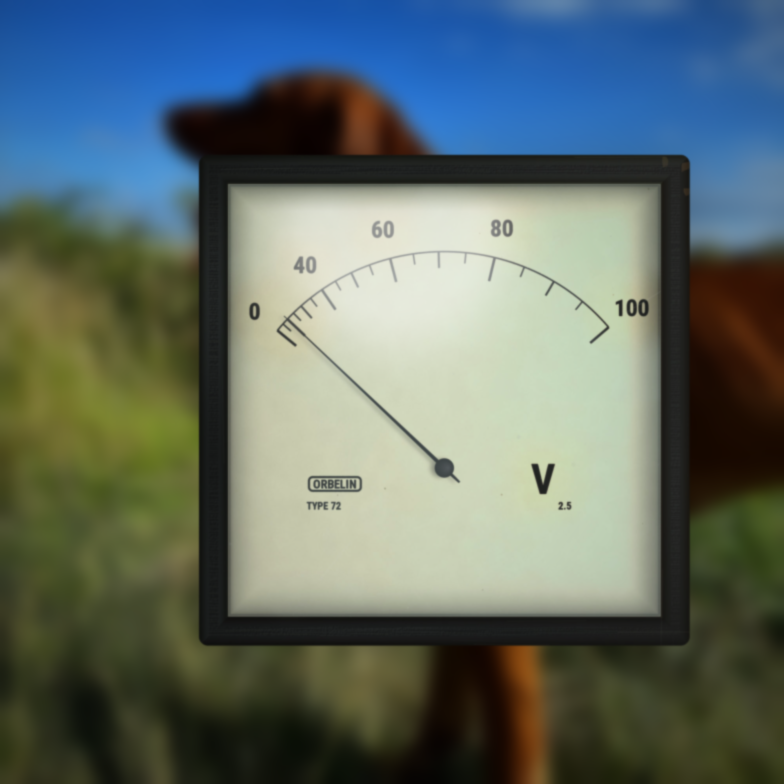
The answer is 20 V
